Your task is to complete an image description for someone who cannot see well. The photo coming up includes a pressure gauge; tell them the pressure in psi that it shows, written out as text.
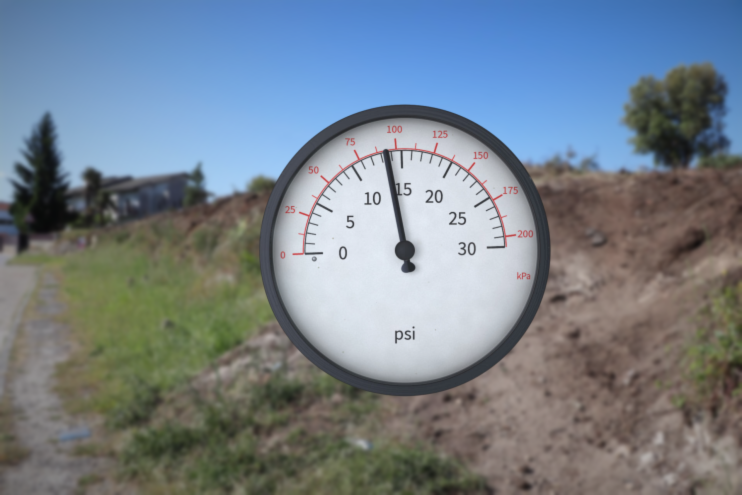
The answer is 13.5 psi
